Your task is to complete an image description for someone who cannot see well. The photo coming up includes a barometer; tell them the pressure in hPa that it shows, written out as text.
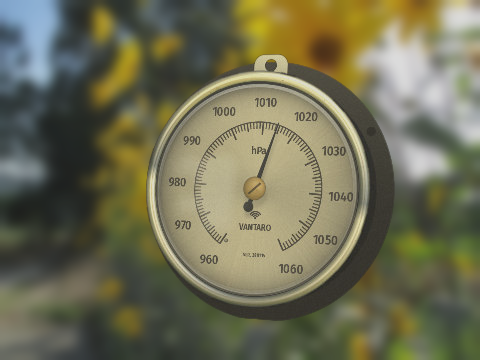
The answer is 1015 hPa
